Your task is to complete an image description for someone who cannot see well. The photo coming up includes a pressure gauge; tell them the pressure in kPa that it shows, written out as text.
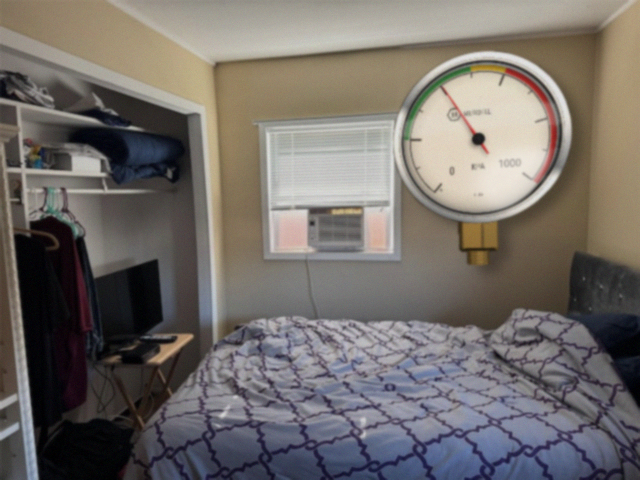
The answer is 400 kPa
